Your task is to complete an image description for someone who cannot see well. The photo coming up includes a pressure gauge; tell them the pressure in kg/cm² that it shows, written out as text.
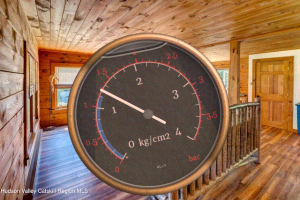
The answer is 1.3 kg/cm²
